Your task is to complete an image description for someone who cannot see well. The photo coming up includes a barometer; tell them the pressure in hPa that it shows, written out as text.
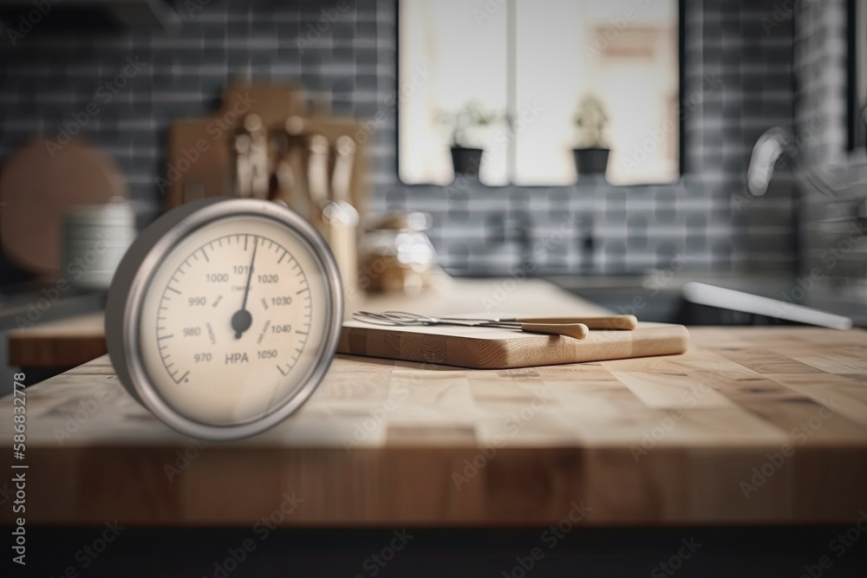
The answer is 1012 hPa
